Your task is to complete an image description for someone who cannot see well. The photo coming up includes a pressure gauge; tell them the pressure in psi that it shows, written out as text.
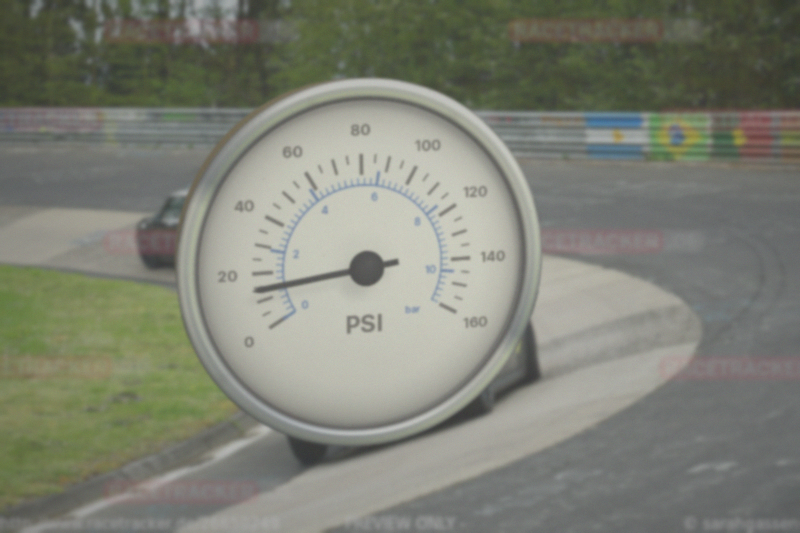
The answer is 15 psi
